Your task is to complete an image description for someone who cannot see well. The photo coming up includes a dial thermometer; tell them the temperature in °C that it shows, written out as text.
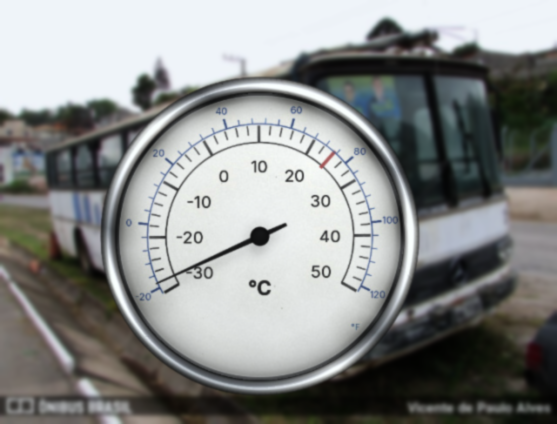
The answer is -28 °C
